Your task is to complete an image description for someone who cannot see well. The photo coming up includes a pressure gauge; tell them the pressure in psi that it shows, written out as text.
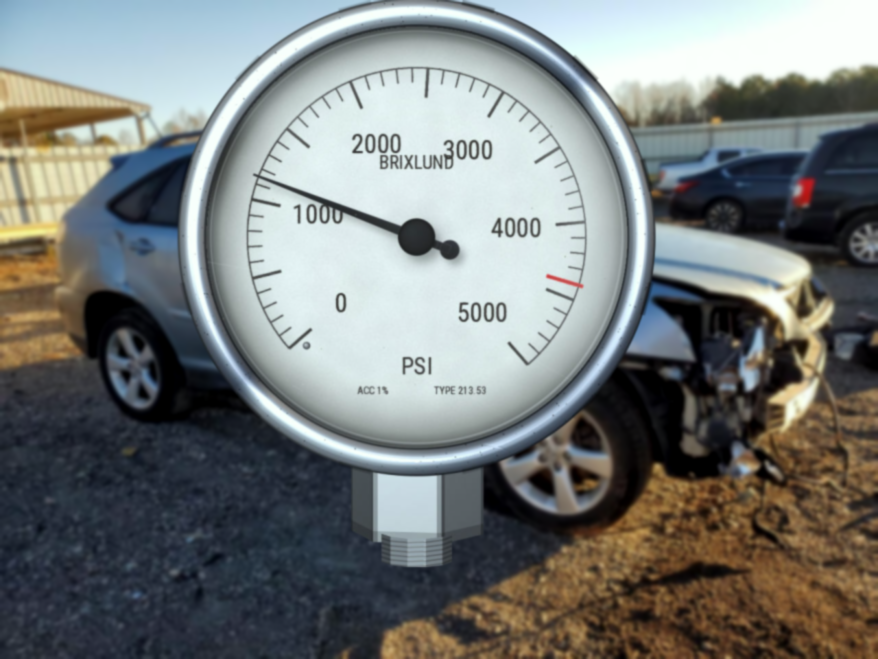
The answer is 1150 psi
